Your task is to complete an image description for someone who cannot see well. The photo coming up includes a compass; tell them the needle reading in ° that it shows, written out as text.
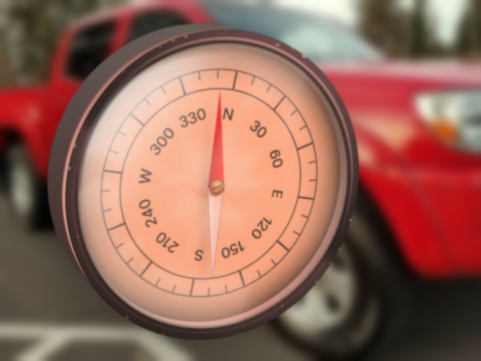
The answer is 350 °
